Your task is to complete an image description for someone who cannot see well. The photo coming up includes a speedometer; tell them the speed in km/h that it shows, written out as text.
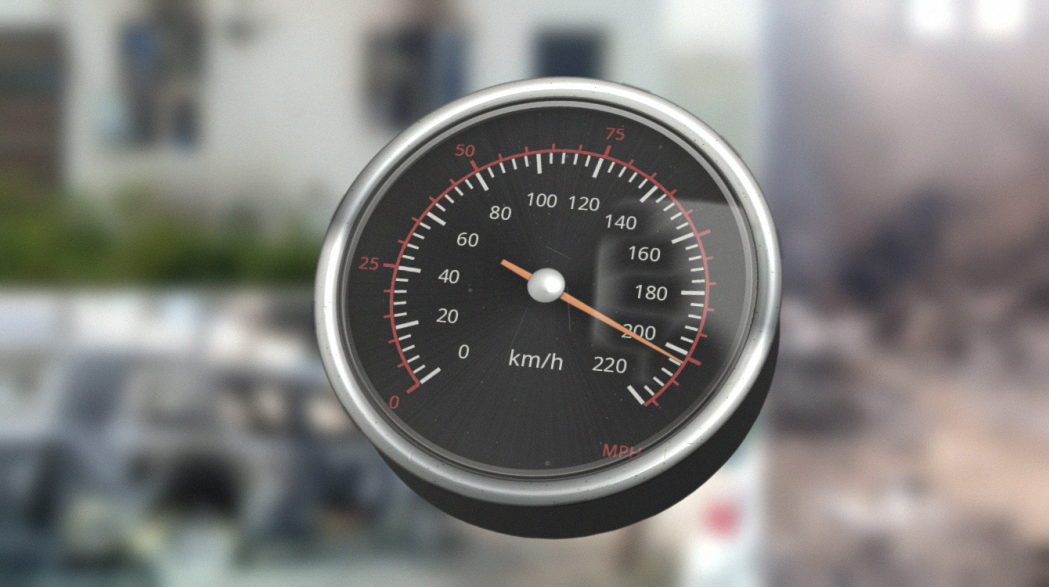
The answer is 204 km/h
